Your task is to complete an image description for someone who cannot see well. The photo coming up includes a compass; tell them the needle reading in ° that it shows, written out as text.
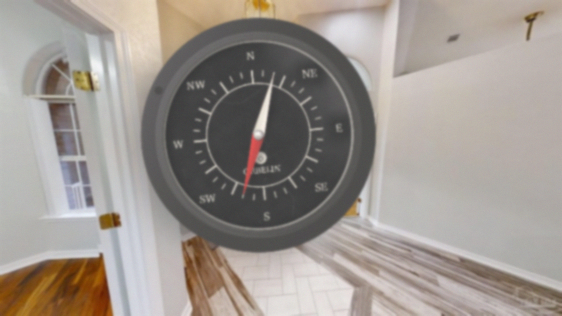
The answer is 200 °
